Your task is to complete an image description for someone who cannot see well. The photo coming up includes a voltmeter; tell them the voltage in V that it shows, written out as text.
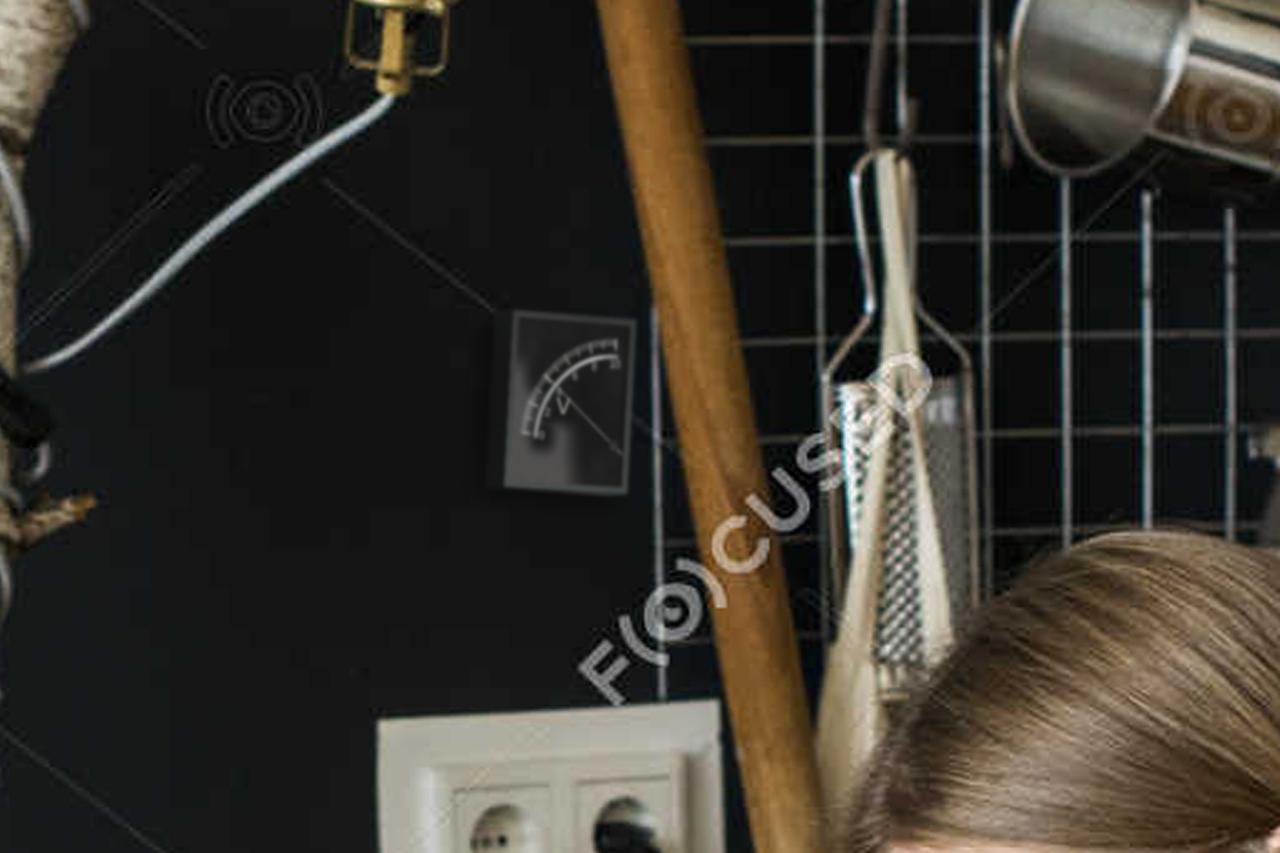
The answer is 4 V
